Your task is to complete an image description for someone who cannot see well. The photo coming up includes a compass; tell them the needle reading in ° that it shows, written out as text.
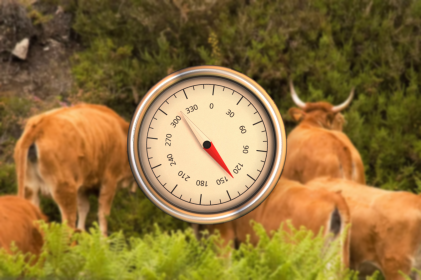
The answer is 135 °
